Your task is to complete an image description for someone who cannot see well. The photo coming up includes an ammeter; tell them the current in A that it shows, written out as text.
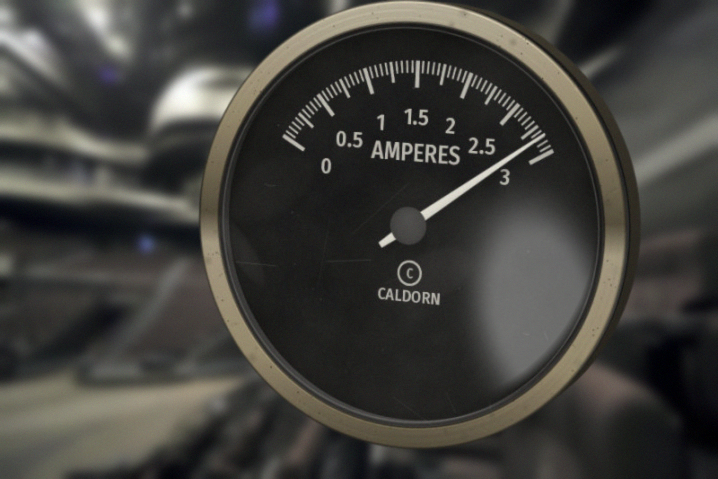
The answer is 2.85 A
